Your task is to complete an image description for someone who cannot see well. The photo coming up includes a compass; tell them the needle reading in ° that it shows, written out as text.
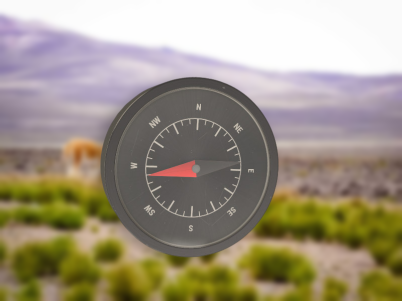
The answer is 260 °
